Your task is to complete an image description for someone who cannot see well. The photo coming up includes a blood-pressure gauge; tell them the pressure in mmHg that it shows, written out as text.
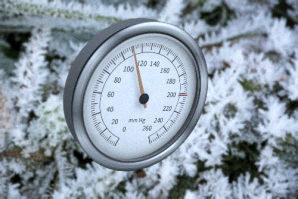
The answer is 110 mmHg
